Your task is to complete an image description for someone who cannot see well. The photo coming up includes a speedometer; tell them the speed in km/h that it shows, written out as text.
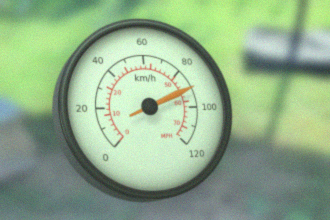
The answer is 90 km/h
